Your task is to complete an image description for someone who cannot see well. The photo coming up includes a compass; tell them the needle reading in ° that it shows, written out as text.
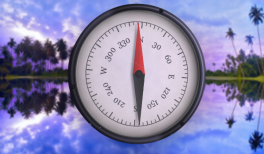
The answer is 355 °
